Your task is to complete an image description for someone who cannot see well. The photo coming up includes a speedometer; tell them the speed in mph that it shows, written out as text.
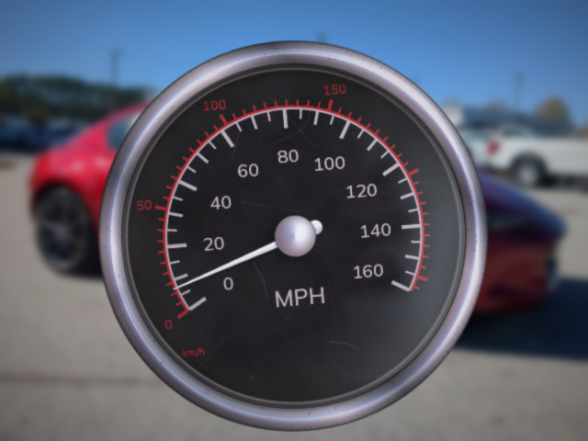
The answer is 7.5 mph
